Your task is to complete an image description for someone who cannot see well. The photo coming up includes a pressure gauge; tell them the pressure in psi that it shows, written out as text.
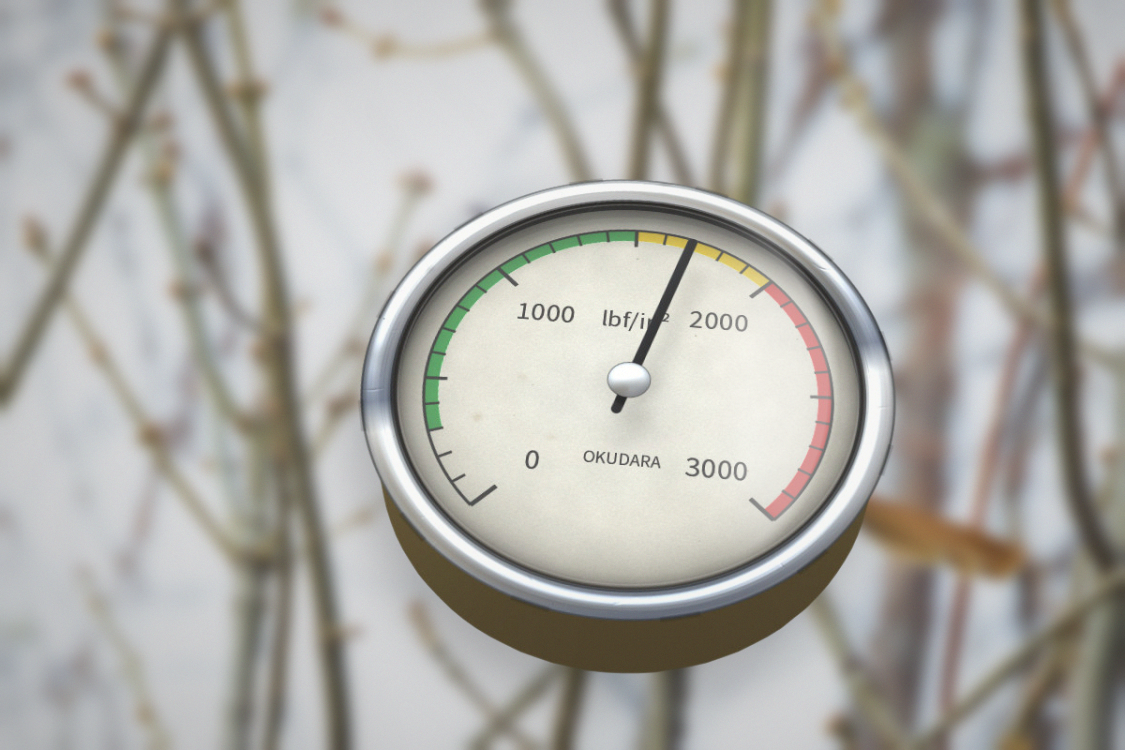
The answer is 1700 psi
